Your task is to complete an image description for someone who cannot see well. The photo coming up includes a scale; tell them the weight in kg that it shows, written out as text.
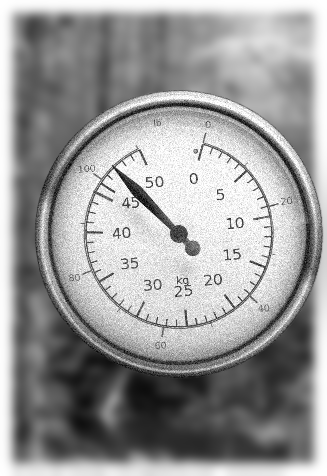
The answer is 47 kg
